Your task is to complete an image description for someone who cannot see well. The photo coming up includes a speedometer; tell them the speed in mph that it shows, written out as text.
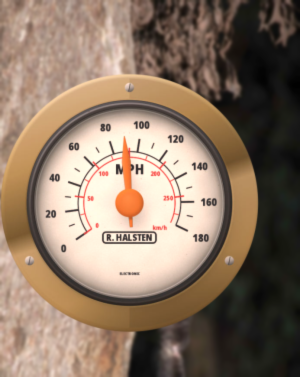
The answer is 90 mph
